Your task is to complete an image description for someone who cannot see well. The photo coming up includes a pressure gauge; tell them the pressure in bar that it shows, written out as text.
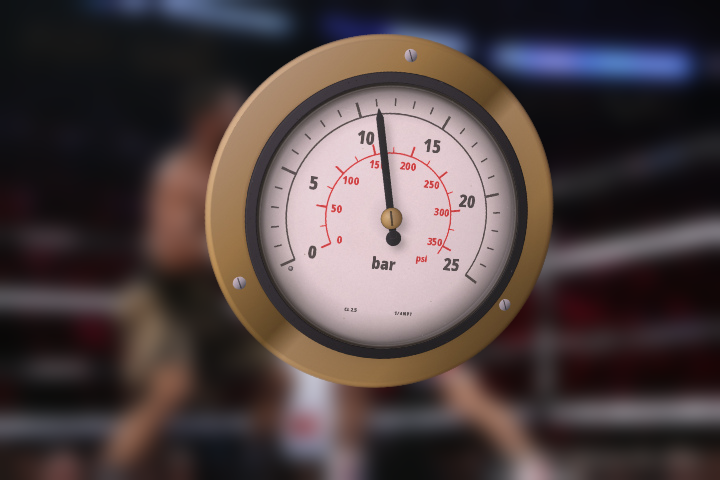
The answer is 11 bar
